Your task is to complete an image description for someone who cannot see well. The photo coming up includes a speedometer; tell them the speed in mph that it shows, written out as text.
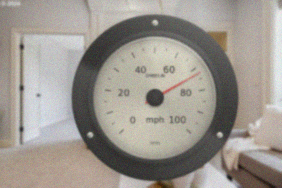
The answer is 72.5 mph
